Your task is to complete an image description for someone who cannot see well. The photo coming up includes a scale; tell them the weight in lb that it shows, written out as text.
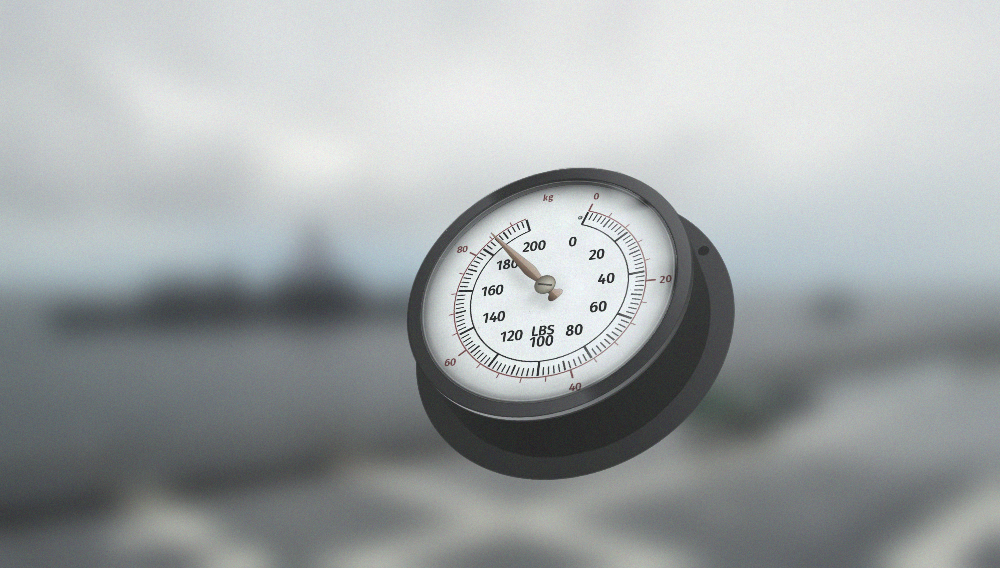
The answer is 186 lb
